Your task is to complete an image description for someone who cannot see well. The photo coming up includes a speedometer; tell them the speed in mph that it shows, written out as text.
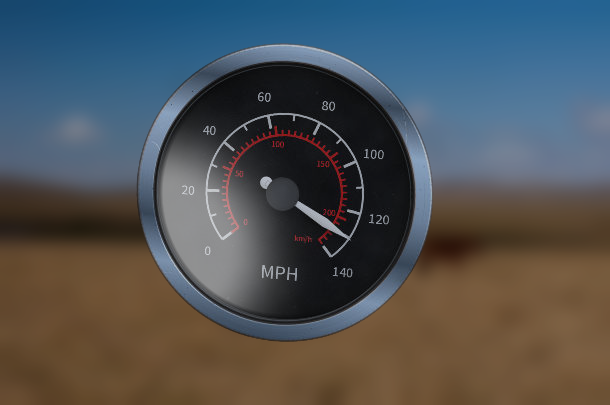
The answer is 130 mph
